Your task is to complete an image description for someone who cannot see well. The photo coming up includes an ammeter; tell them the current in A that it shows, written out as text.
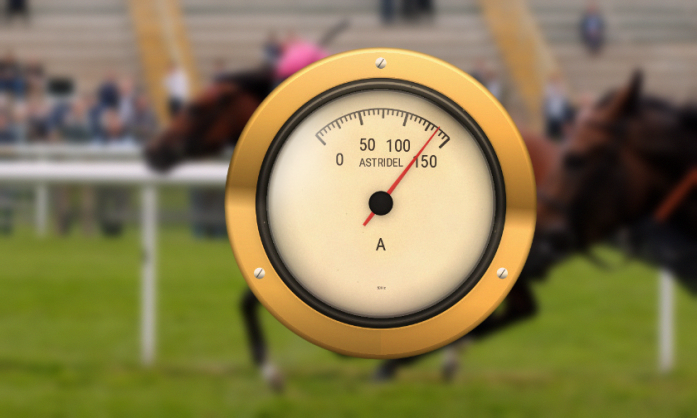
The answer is 135 A
